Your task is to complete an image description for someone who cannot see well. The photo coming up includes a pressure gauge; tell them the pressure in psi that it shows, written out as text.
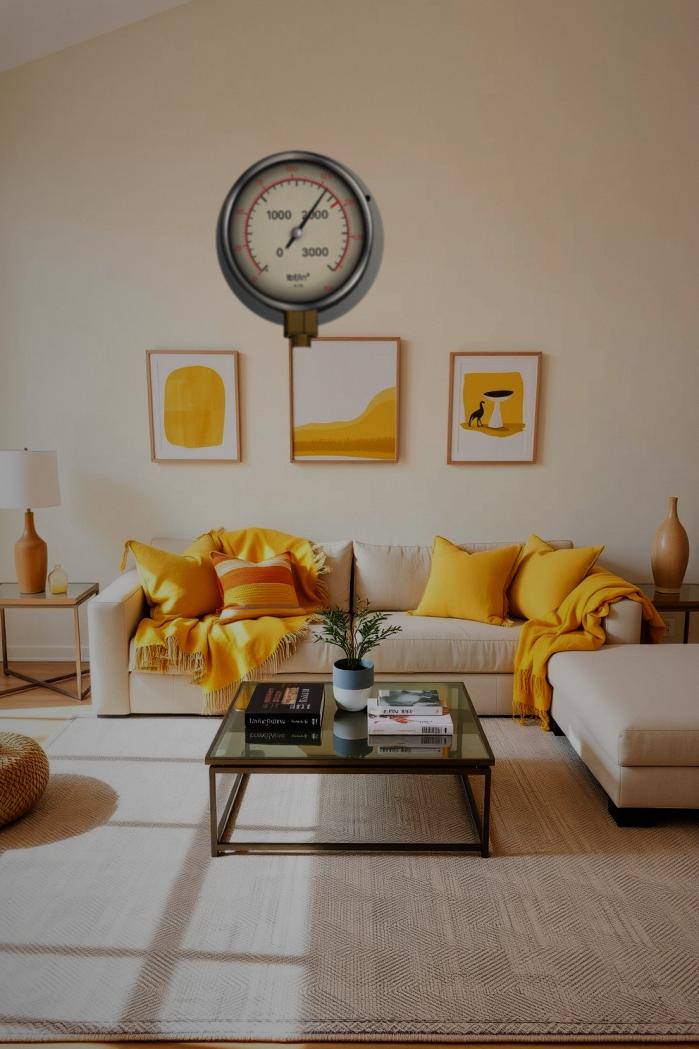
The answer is 1900 psi
